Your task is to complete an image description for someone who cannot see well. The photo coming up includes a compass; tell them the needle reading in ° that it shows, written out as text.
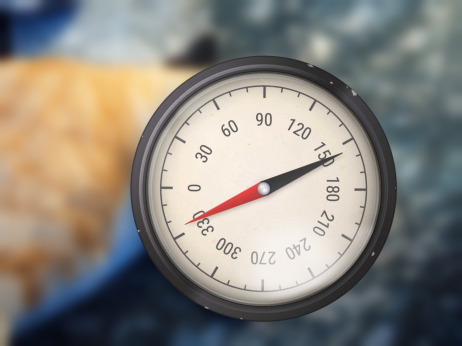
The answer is 335 °
